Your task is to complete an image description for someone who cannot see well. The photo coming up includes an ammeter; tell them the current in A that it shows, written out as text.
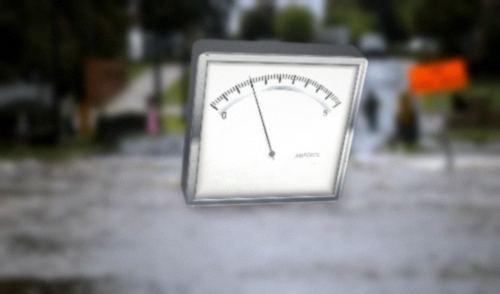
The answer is 1.5 A
